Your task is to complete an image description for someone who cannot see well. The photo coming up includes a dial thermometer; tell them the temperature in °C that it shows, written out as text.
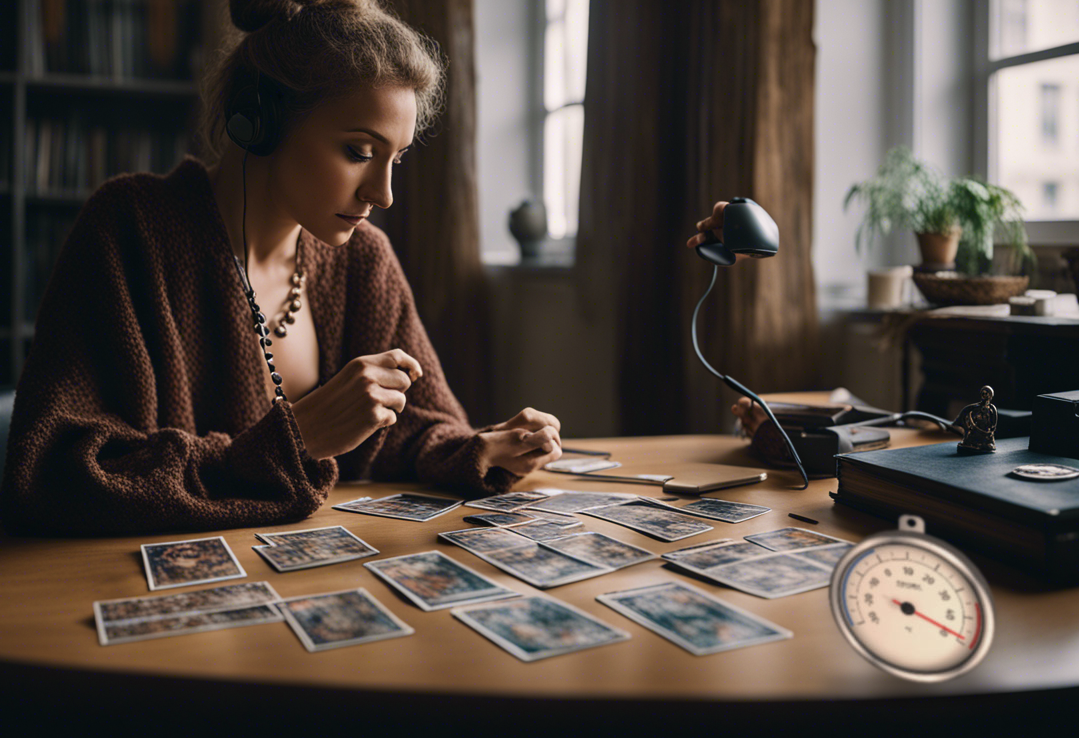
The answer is 47.5 °C
